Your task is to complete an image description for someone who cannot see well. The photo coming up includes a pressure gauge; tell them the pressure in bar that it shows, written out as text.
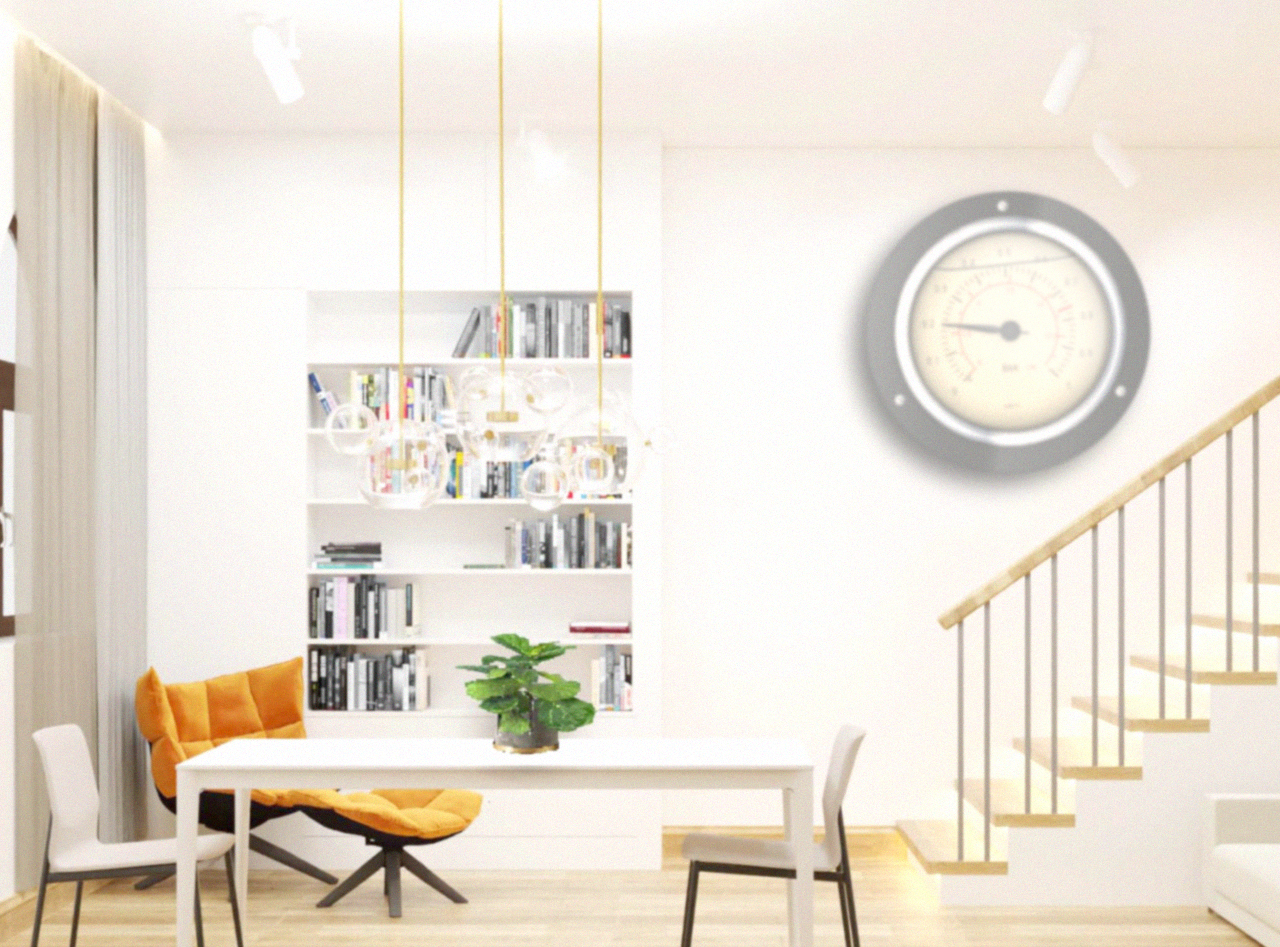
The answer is 0.2 bar
